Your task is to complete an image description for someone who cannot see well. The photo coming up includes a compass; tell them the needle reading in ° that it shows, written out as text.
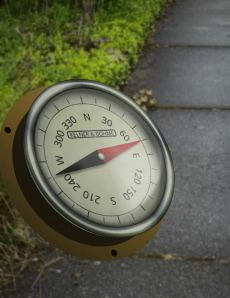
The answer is 75 °
